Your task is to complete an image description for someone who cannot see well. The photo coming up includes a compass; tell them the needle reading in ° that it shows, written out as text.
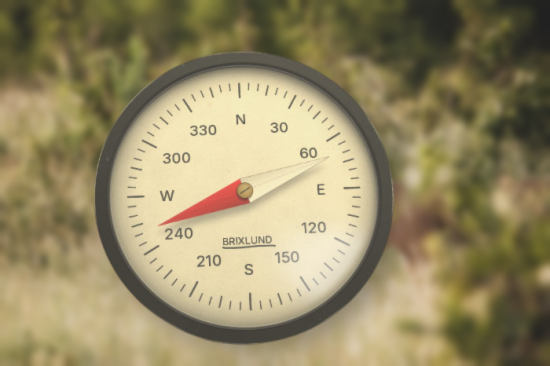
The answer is 250 °
